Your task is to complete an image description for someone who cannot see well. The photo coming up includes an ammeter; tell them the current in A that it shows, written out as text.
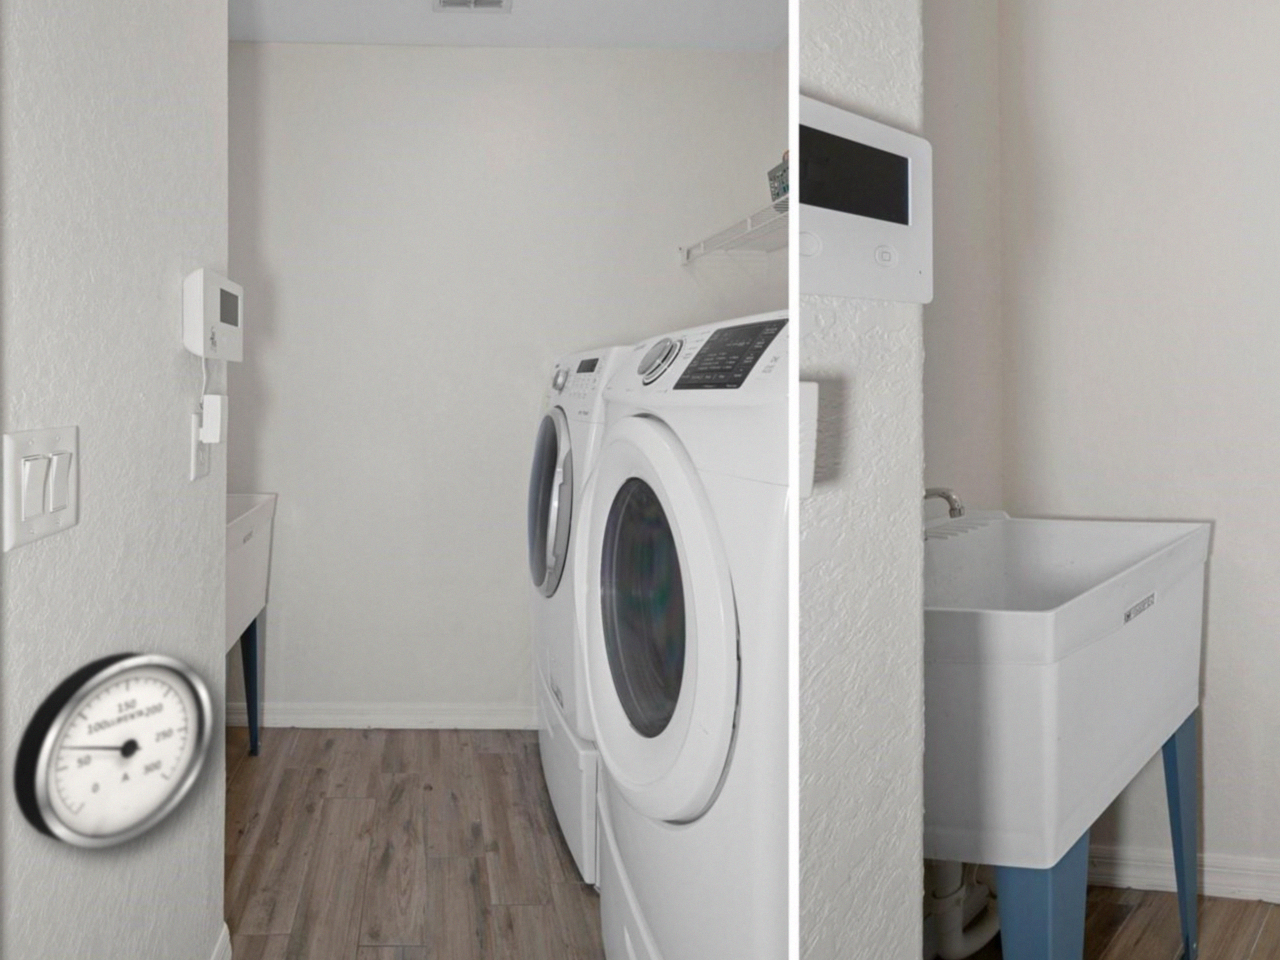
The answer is 70 A
